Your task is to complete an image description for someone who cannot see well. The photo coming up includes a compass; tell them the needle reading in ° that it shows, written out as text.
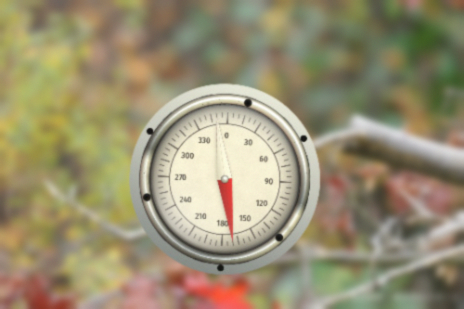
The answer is 170 °
